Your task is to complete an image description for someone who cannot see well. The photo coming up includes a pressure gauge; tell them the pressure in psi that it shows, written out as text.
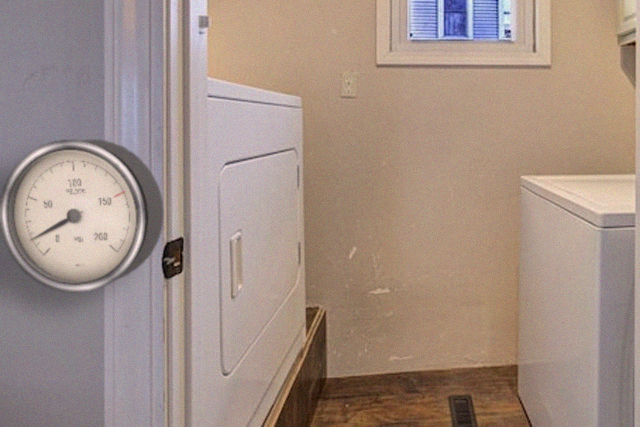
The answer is 15 psi
